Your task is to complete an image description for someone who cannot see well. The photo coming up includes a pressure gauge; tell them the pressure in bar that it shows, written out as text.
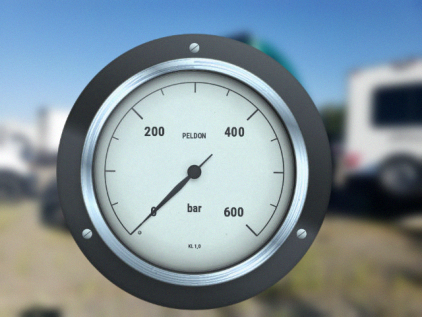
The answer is 0 bar
